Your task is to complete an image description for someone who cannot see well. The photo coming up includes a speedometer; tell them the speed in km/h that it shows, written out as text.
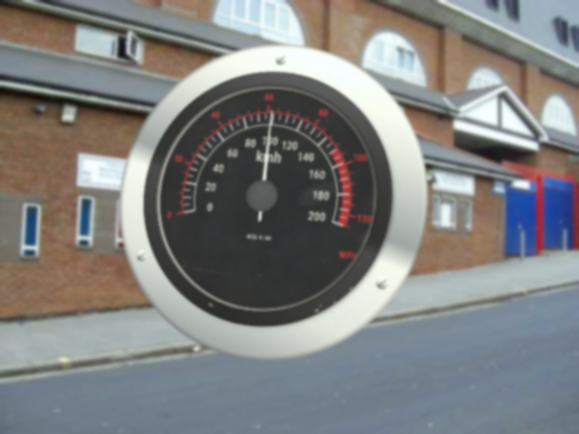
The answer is 100 km/h
